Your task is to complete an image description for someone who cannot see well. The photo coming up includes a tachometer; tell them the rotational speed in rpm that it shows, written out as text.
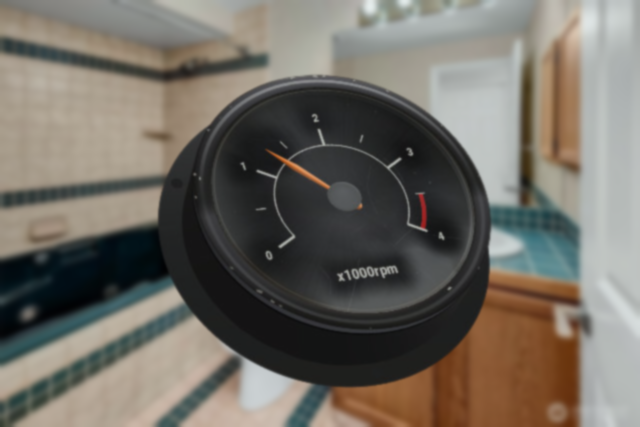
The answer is 1250 rpm
